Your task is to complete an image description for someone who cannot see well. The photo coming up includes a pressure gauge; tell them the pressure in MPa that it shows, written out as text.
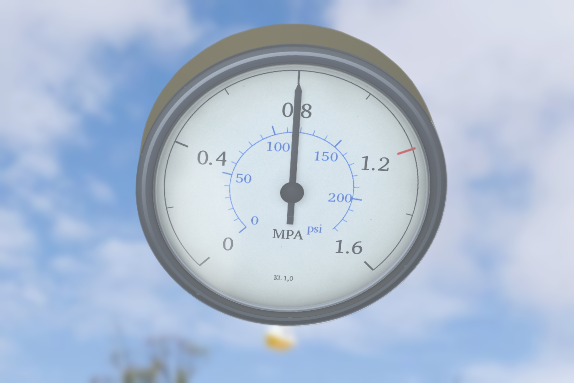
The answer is 0.8 MPa
